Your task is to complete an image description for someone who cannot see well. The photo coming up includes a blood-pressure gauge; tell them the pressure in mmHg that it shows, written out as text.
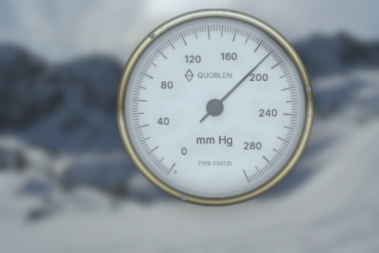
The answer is 190 mmHg
